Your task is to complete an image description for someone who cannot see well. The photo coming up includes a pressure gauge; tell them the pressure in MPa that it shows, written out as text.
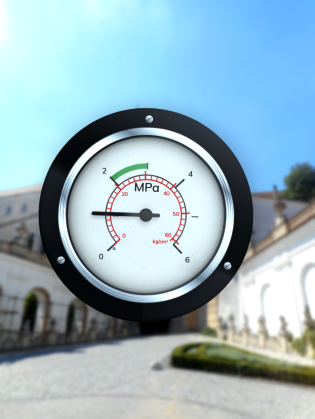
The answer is 1 MPa
